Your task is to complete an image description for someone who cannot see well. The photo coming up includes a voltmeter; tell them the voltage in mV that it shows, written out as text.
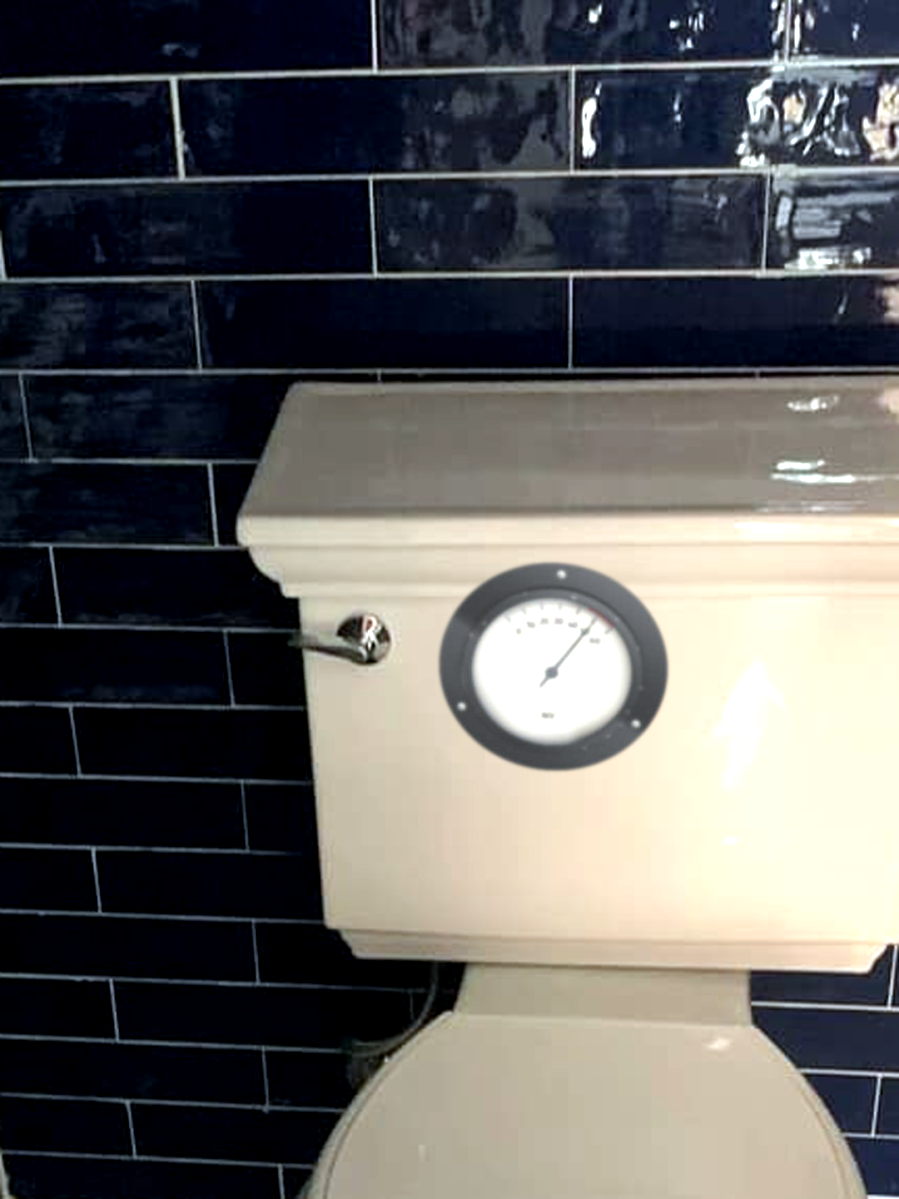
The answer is 50 mV
